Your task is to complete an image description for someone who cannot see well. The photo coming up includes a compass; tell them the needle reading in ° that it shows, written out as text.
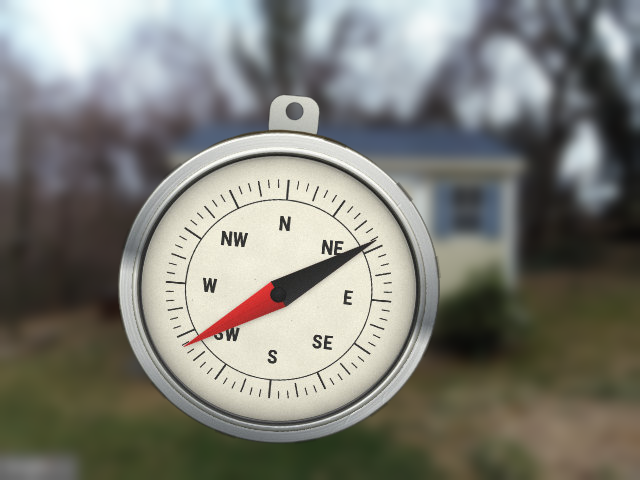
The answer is 235 °
